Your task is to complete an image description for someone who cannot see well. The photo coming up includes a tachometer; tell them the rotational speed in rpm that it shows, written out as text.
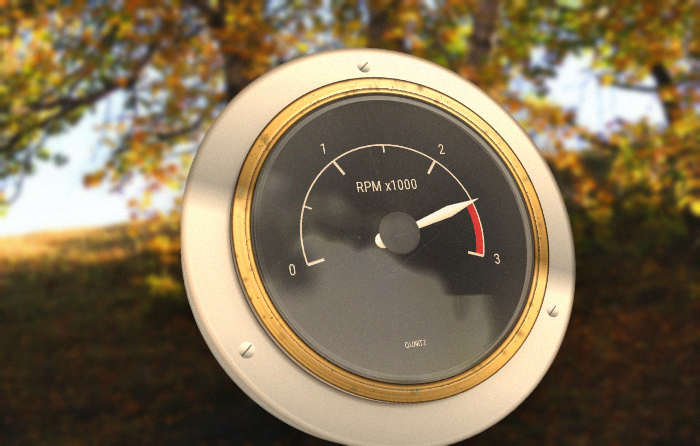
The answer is 2500 rpm
